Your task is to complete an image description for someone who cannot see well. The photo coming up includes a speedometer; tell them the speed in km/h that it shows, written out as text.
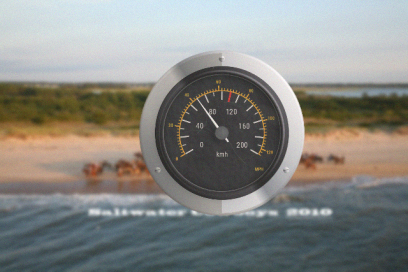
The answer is 70 km/h
